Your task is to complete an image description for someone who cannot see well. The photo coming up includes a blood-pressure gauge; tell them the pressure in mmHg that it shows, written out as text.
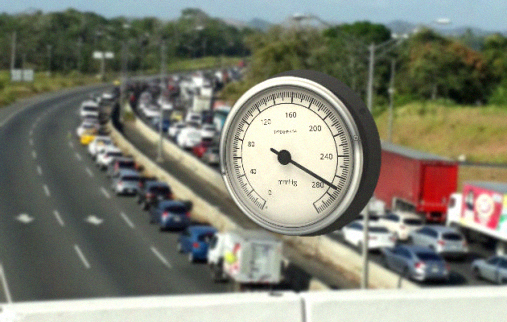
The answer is 270 mmHg
